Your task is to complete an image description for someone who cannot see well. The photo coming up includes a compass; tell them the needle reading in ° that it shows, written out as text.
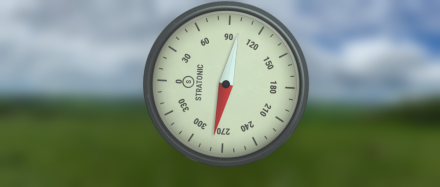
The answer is 280 °
